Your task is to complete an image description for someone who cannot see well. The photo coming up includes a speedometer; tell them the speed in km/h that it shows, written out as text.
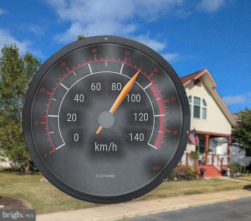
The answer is 90 km/h
